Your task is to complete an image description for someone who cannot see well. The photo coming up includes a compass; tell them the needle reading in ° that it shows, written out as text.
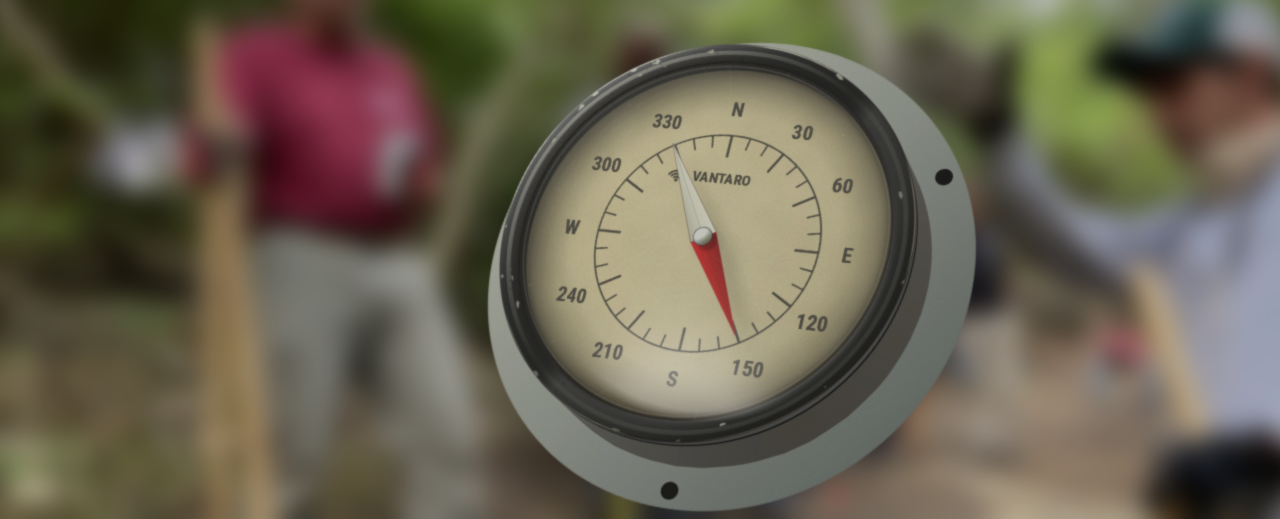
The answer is 150 °
